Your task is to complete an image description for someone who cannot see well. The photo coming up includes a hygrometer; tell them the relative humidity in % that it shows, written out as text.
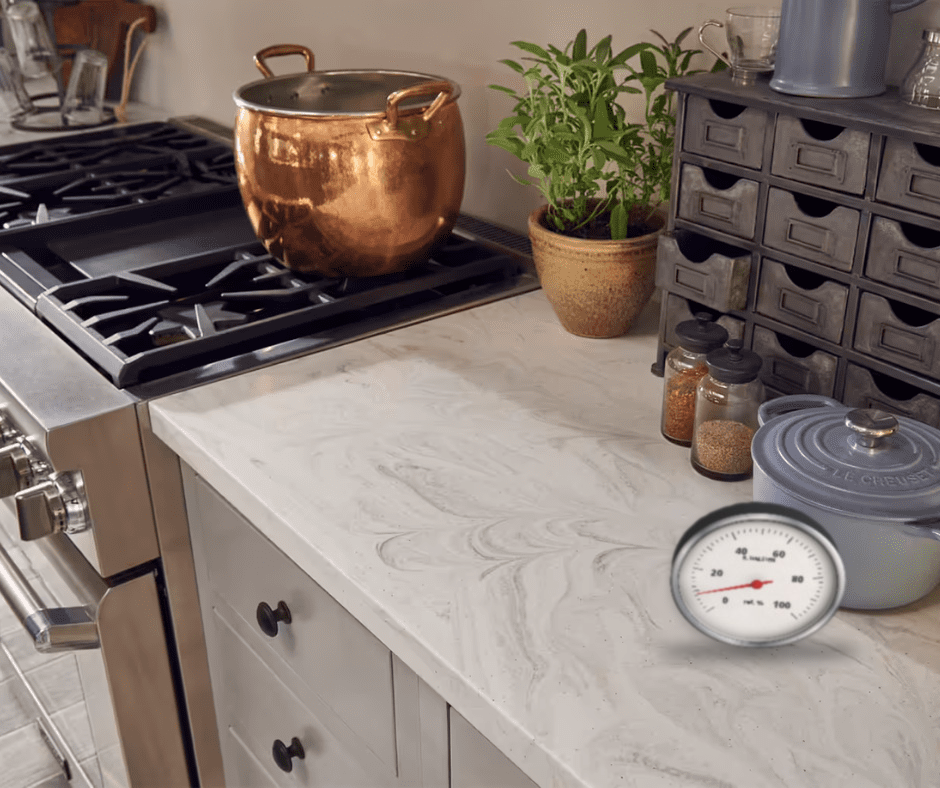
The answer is 10 %
